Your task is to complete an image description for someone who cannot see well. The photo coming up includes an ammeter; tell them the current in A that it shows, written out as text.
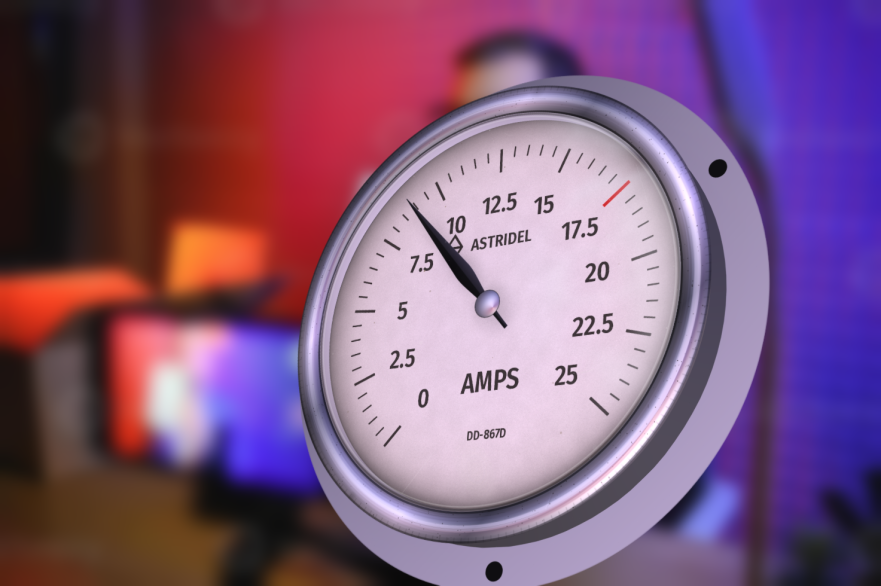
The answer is 9 A
